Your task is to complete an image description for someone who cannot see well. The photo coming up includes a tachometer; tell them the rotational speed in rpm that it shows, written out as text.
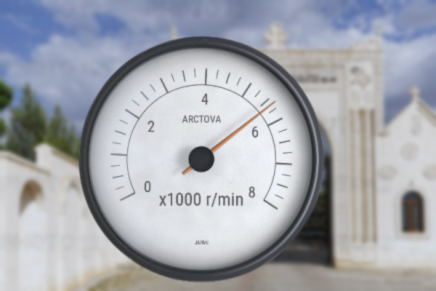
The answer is 5625 rpm
